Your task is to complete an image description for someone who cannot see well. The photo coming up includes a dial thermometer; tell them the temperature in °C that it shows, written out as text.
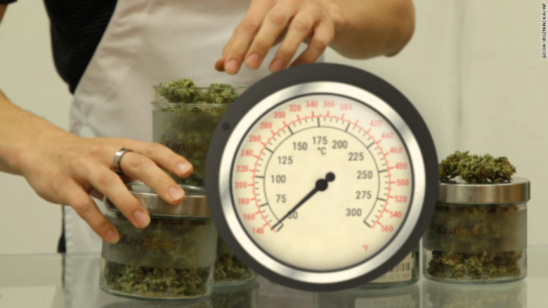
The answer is 55 °C
